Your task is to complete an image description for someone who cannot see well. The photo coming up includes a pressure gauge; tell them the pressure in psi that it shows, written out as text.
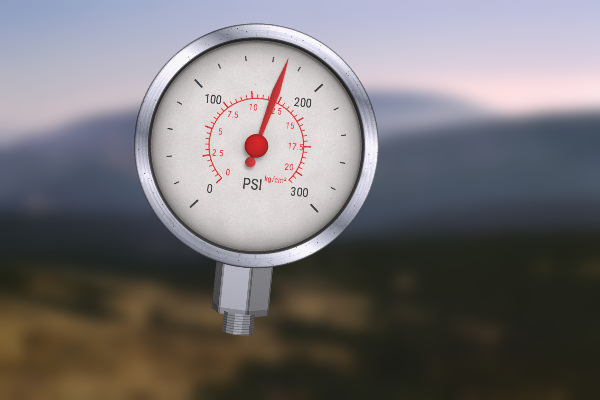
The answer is 170 psi
